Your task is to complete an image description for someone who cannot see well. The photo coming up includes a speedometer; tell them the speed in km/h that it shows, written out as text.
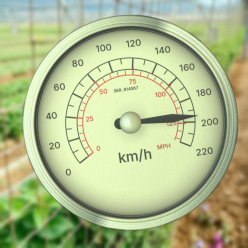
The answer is 195 km/h
